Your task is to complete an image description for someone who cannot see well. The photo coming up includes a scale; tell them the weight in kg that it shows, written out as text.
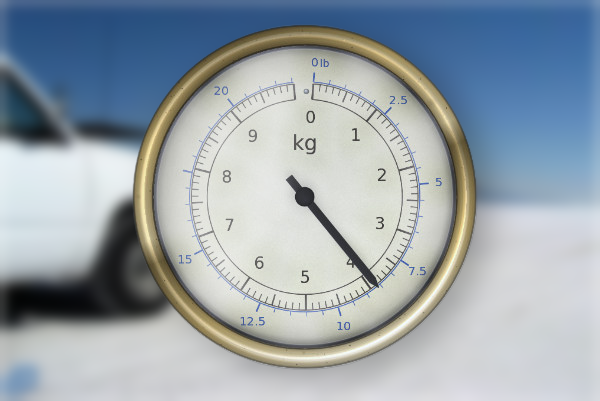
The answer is 3.9 kg
